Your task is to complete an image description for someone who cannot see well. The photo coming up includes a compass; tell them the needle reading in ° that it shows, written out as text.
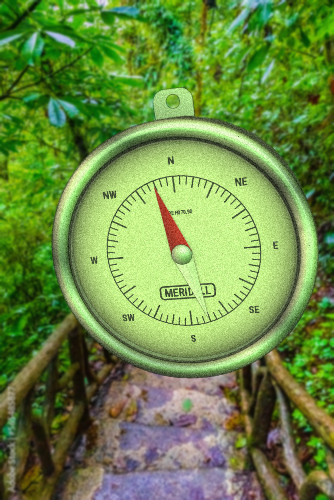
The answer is 345 °
